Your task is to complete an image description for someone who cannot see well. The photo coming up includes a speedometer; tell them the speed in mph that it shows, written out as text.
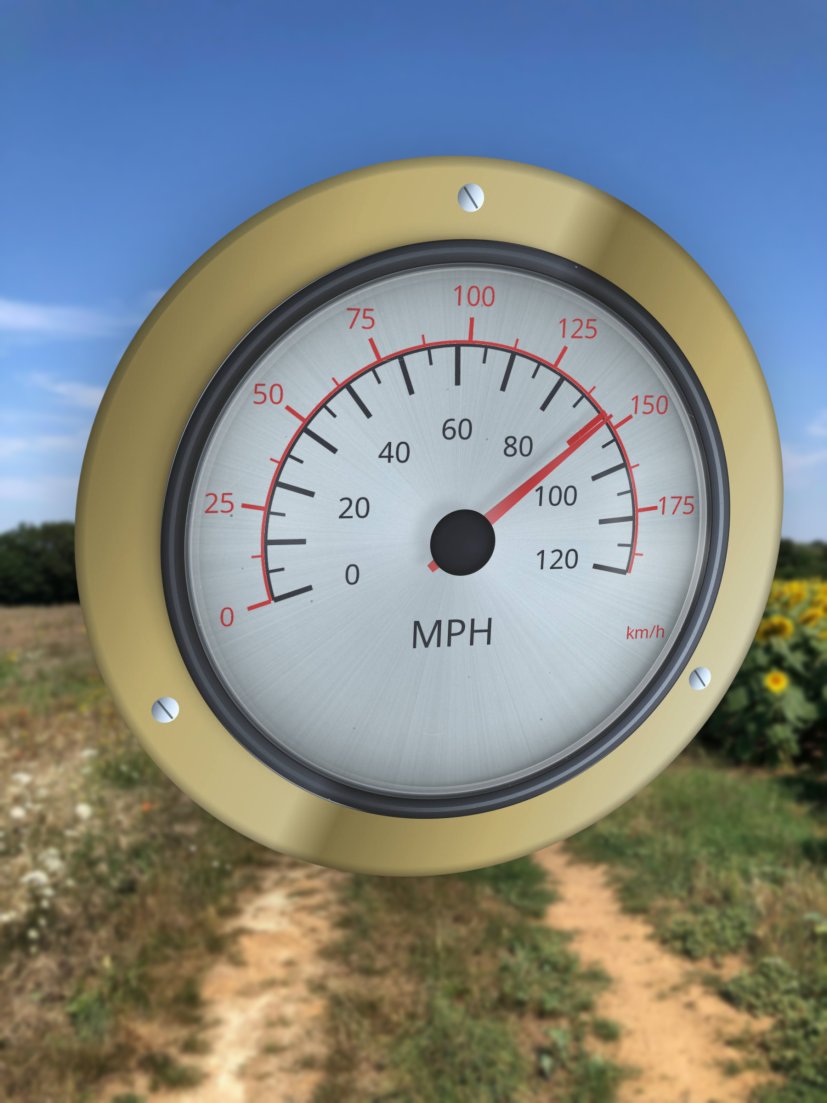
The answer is 90 mph
